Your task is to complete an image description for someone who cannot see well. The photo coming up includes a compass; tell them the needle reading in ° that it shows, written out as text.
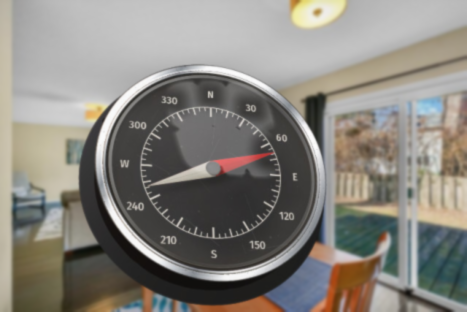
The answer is 70 °
